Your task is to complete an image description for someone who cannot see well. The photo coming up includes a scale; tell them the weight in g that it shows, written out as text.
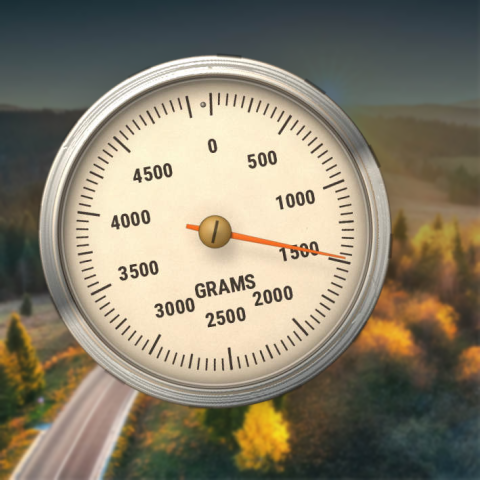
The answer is 1475 g
